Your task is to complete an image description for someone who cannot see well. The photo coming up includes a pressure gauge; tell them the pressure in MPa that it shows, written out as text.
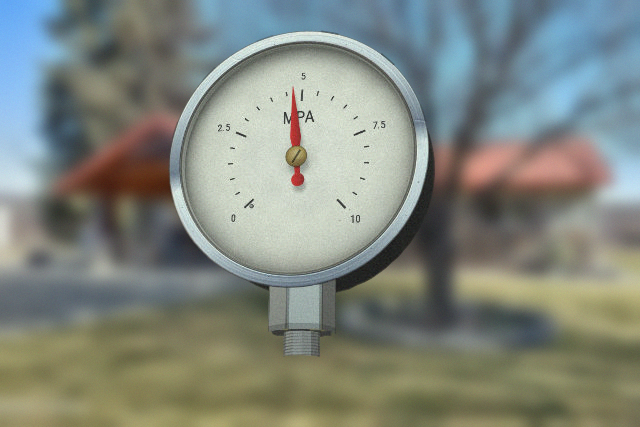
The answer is 4.75 MPa
